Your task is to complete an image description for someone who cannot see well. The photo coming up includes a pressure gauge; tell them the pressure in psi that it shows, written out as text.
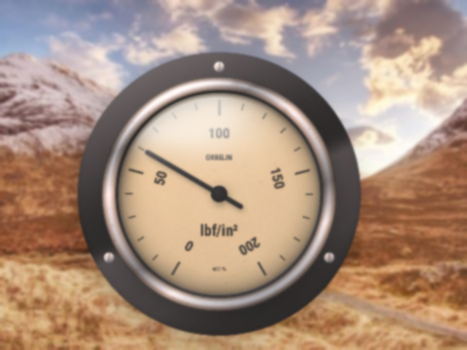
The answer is 60 psi
